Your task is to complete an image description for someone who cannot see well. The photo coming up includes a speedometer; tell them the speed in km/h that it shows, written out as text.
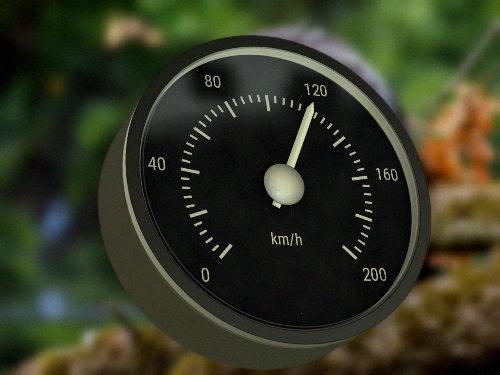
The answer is 120 km/h
